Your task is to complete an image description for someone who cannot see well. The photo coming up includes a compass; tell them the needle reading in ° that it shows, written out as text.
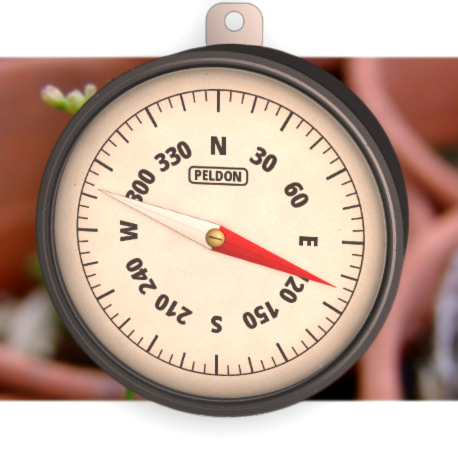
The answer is 110 °
